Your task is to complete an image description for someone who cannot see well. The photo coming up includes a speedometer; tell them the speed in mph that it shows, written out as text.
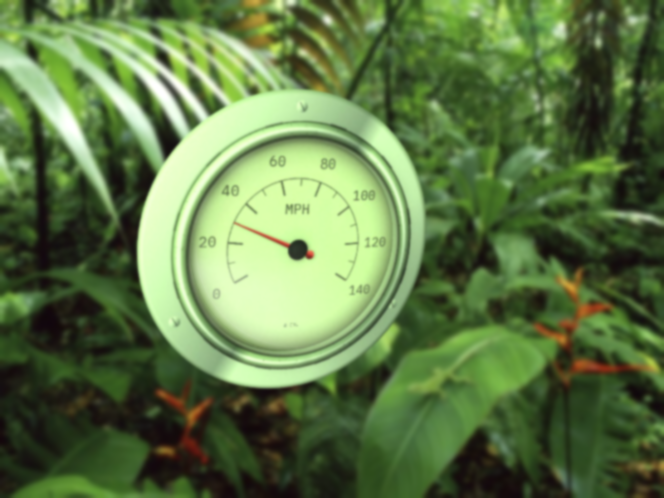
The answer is 30 mph
